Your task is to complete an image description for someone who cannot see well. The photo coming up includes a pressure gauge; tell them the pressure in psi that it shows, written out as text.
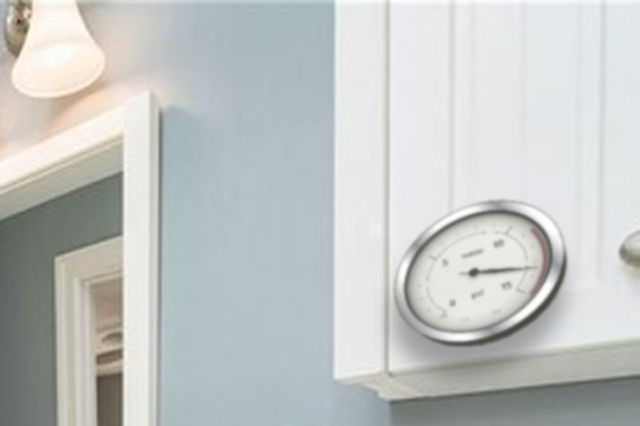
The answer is 13.5 psi
